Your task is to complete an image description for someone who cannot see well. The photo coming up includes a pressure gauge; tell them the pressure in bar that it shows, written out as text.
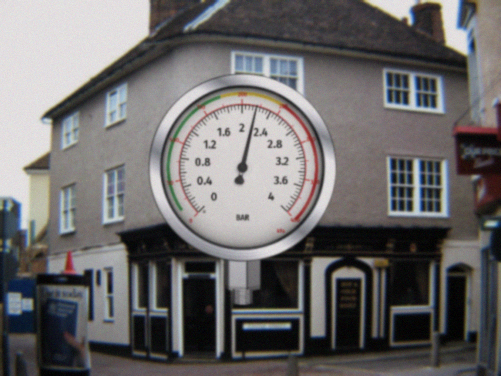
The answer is 2.2 bar
